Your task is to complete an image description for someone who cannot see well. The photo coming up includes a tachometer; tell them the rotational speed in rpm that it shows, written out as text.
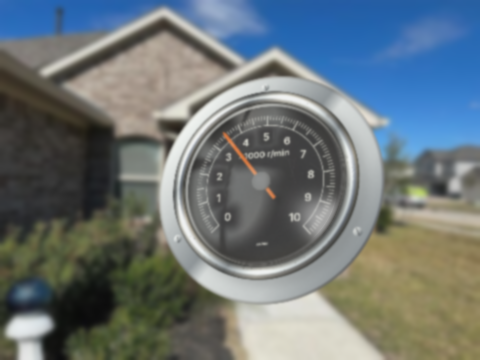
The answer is 3500 rpm
